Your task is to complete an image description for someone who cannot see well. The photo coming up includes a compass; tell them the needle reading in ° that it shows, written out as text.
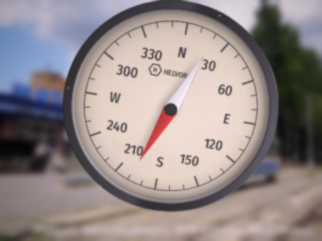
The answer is 200 °
